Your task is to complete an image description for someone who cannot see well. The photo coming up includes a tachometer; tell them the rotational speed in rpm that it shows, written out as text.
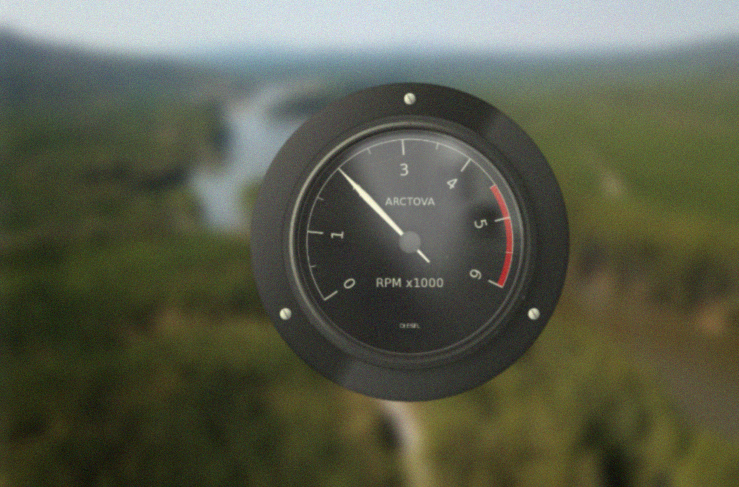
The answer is 2000 rpm
